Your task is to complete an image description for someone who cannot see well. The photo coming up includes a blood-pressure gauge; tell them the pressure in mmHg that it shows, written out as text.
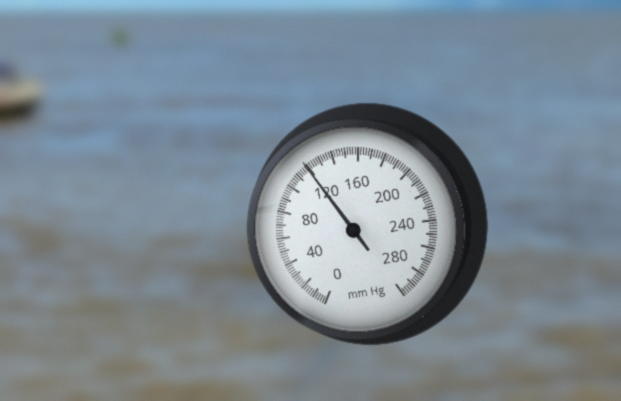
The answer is 120 mmHg
